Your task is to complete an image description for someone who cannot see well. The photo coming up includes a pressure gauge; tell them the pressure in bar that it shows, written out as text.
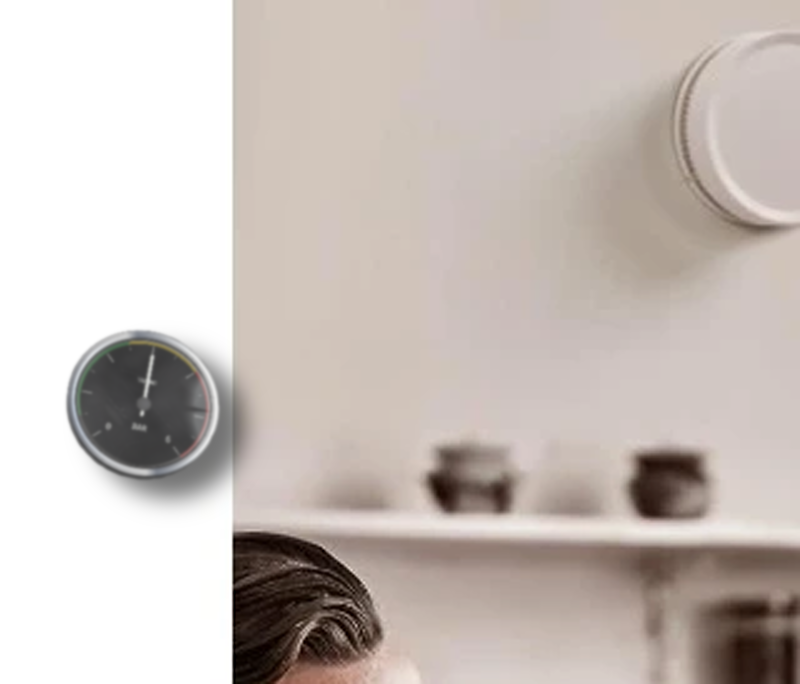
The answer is 3 bar
